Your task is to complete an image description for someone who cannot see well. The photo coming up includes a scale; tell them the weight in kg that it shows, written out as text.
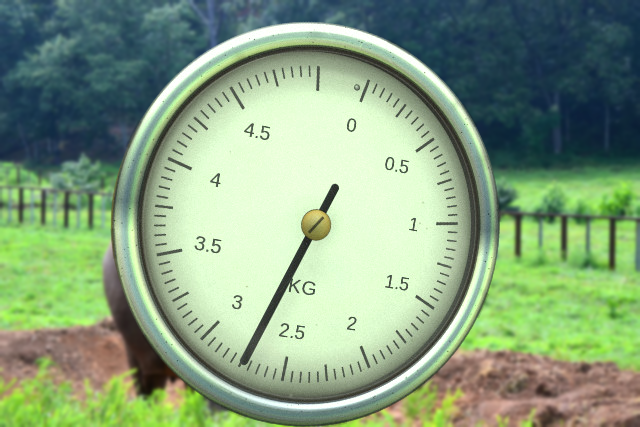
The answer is 2.75 kg
